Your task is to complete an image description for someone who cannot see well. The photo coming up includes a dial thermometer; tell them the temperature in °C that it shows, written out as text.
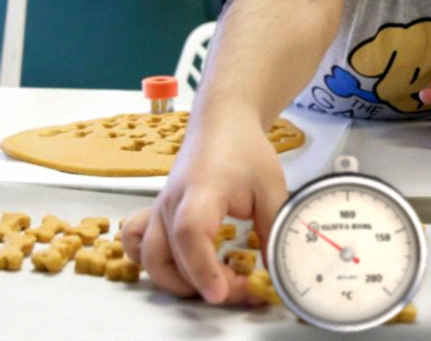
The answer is 60 °C
